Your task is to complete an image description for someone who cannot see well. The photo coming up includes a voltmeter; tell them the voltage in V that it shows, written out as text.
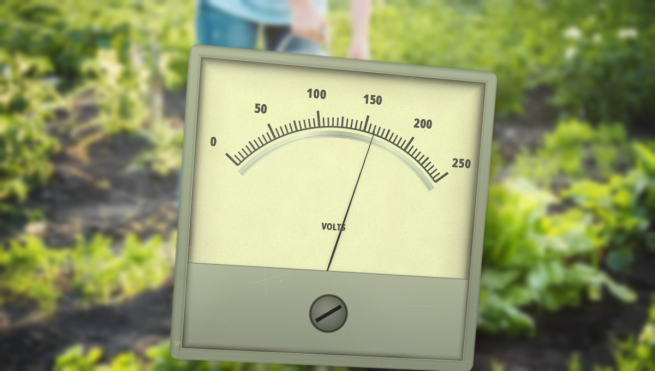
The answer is 160 V
